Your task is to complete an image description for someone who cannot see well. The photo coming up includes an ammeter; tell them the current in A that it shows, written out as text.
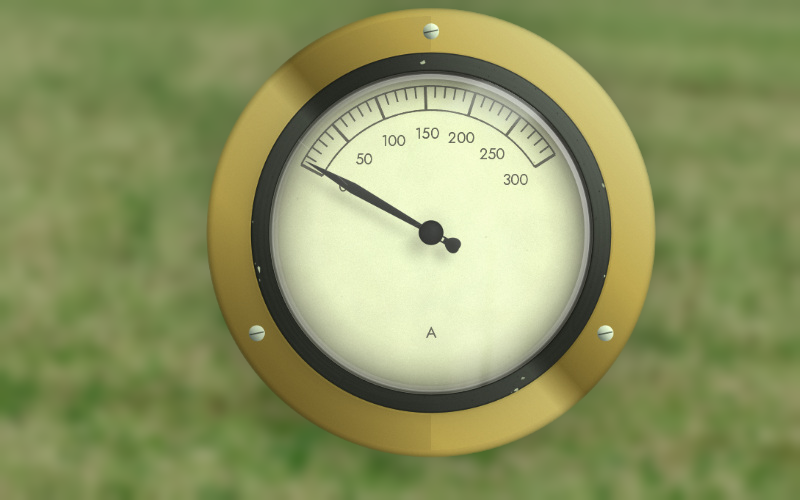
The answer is 5 A
